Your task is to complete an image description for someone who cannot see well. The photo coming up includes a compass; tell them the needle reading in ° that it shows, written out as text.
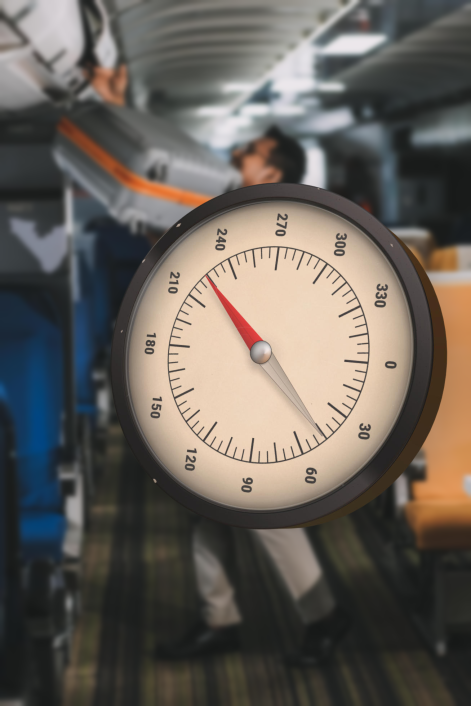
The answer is 225 °
